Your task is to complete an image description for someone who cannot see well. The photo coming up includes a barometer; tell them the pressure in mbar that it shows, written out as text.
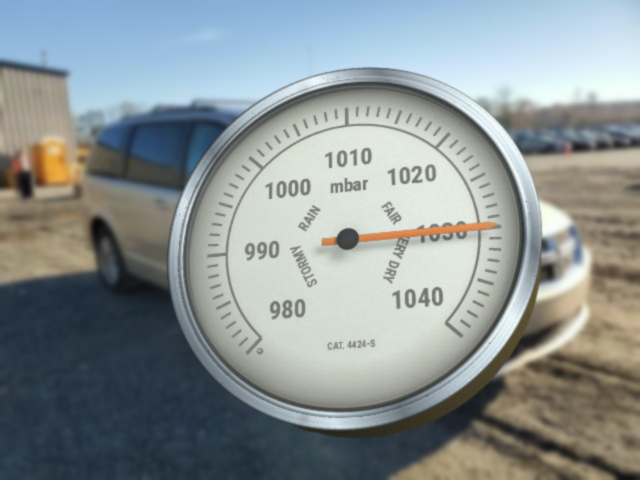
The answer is 1030 mbar
